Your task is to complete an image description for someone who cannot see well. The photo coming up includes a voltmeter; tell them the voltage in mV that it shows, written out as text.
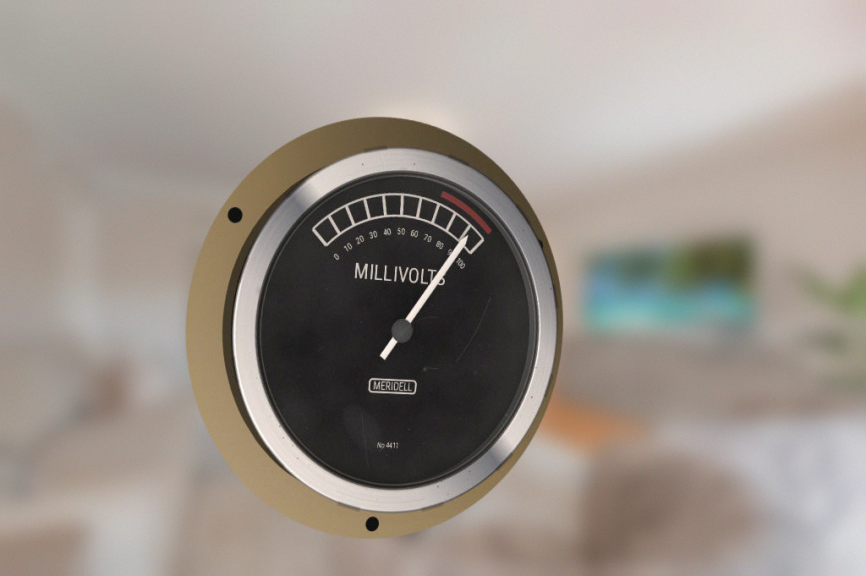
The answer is 90 mV
